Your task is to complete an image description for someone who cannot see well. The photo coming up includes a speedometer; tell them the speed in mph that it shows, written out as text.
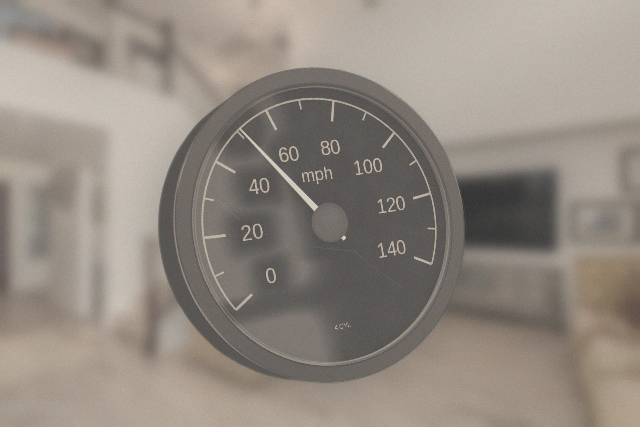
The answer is 50 mph
